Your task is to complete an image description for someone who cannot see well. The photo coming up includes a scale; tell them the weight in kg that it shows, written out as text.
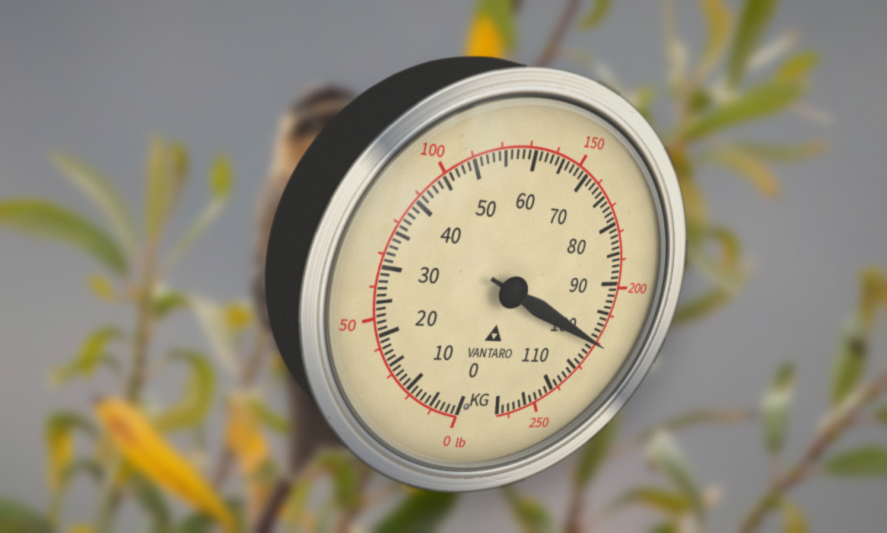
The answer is 100 kg
